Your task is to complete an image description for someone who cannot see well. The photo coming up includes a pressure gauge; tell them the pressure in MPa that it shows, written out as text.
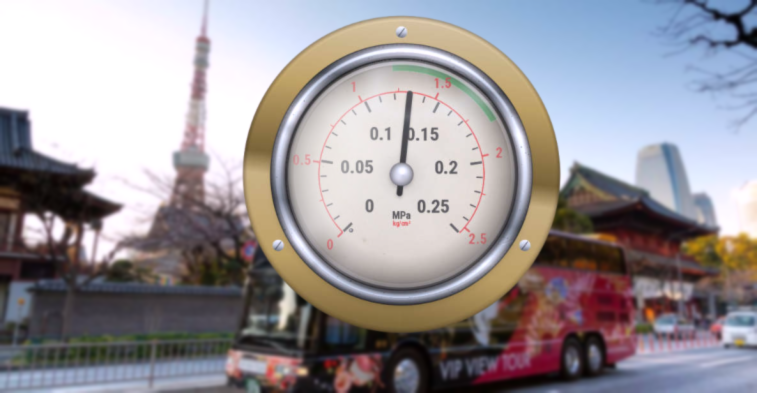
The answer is 0.13 MPa
